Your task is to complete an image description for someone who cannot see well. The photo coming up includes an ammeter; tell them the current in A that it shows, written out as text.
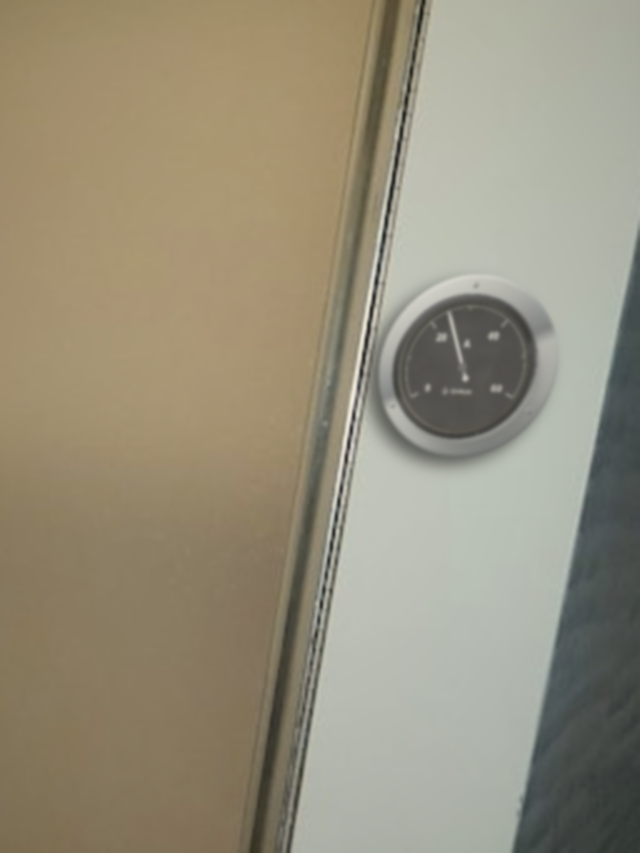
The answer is 25 A
